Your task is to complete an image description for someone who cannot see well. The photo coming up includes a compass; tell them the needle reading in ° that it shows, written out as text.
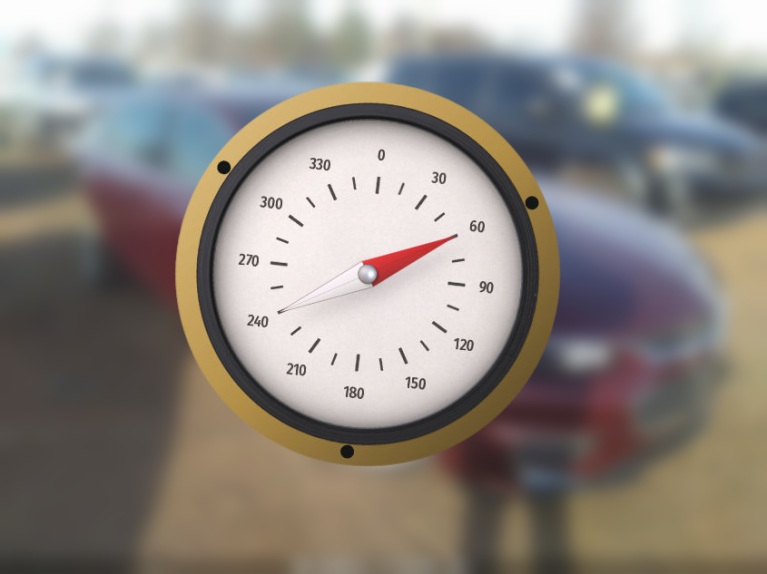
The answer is 60 °
